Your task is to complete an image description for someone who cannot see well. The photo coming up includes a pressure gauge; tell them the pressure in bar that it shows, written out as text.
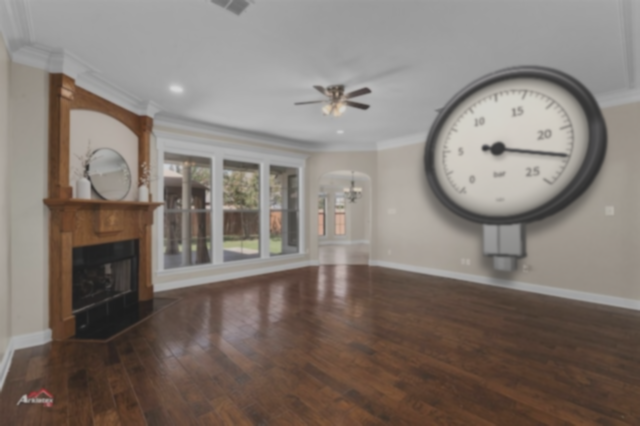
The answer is 22.5 bar
